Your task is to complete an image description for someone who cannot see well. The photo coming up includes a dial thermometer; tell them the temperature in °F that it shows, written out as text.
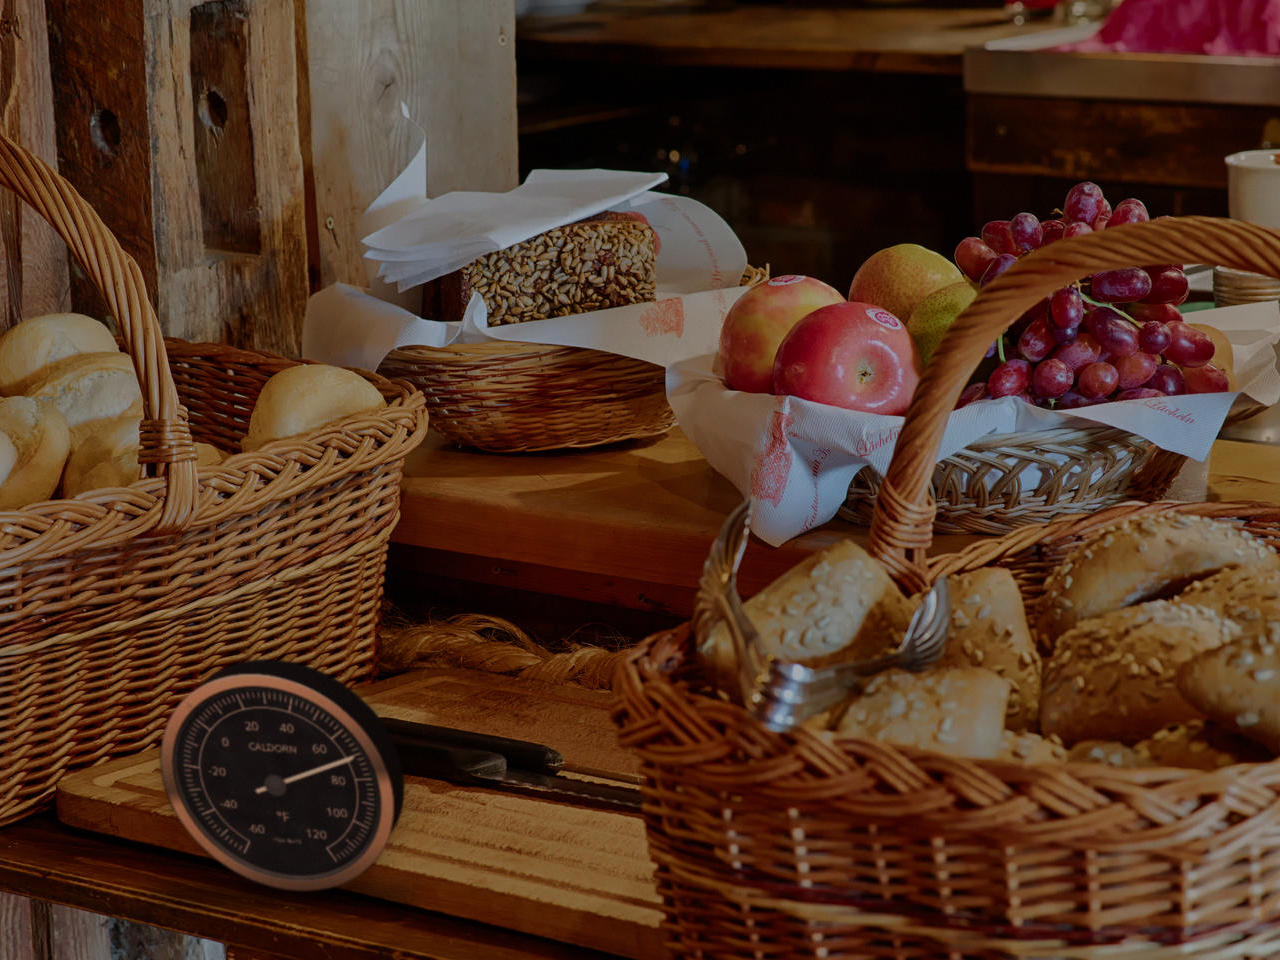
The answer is 70 °F
